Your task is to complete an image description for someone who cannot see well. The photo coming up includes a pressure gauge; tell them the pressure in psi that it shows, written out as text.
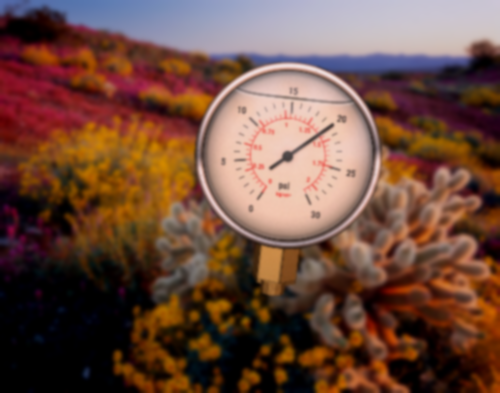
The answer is 20 psi
